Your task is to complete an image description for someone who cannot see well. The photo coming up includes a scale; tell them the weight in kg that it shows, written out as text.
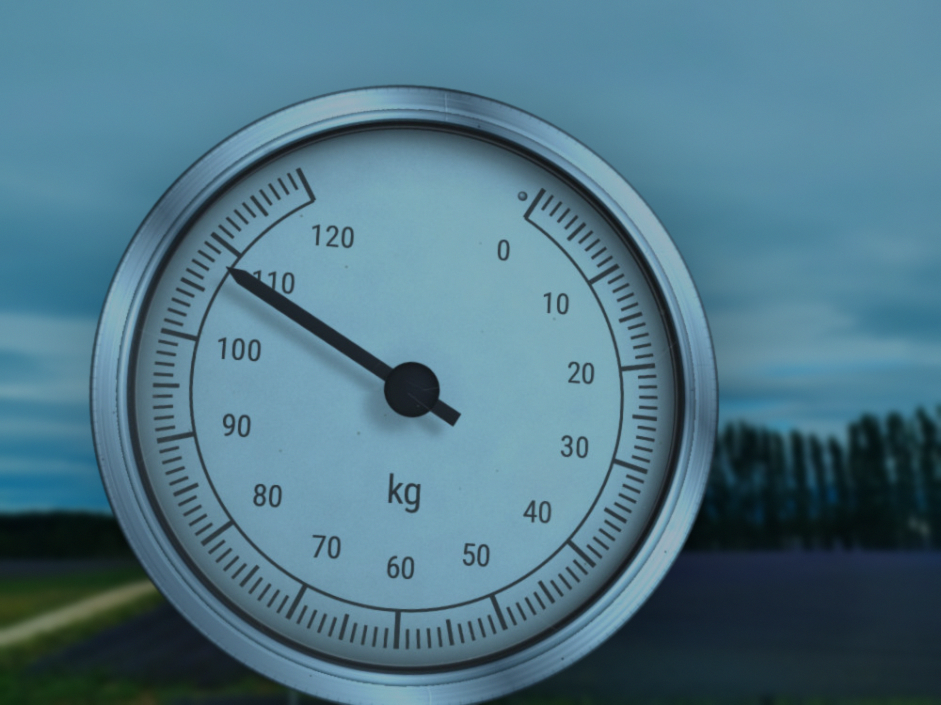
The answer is 108 kg
